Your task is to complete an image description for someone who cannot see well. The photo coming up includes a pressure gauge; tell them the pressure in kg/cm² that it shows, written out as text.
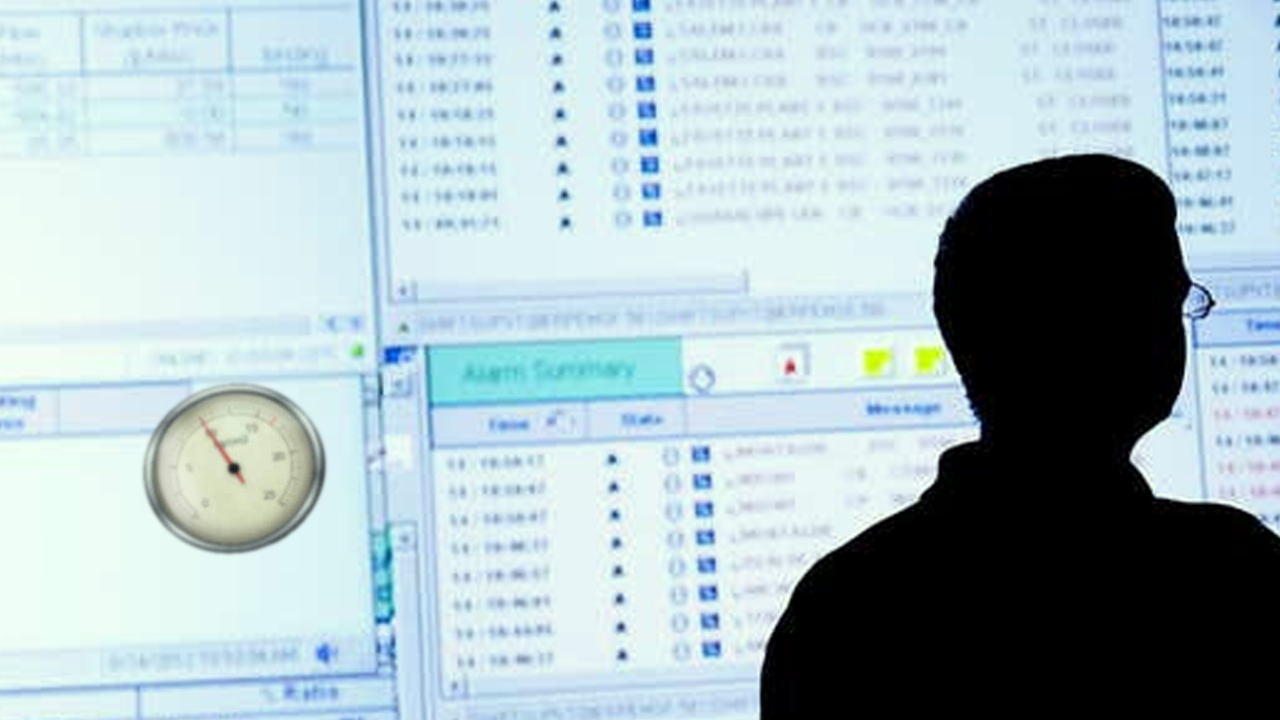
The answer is 10 kg/cm²
